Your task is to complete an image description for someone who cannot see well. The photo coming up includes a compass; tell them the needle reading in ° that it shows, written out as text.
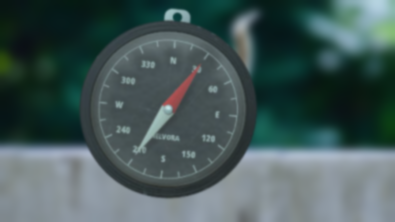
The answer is 30 °
